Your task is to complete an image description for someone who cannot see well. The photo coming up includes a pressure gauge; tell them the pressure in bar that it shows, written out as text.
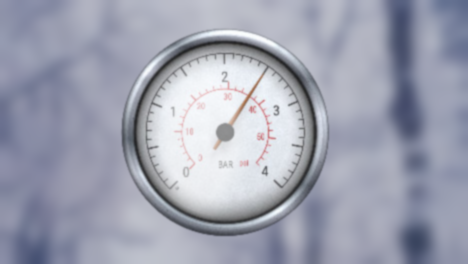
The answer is 2.5 bar
